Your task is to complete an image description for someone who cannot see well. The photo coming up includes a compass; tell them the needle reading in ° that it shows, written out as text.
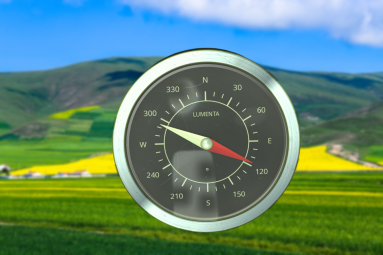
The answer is 115 °
